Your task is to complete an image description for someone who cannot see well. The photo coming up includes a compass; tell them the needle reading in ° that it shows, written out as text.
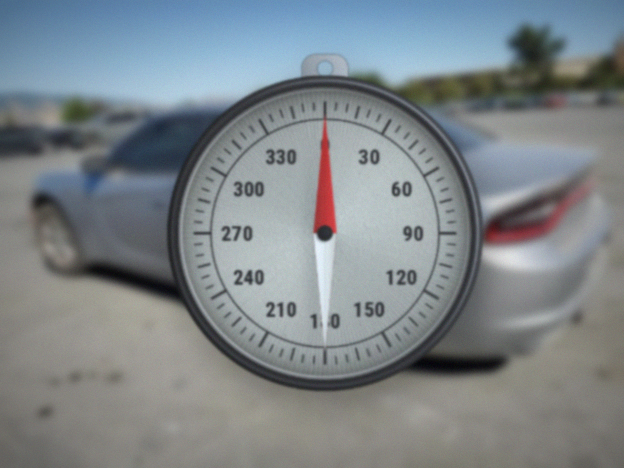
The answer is 0 °
